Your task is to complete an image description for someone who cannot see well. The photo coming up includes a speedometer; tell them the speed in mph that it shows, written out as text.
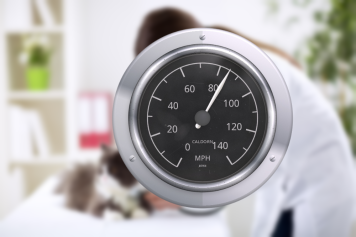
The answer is 85 mph
